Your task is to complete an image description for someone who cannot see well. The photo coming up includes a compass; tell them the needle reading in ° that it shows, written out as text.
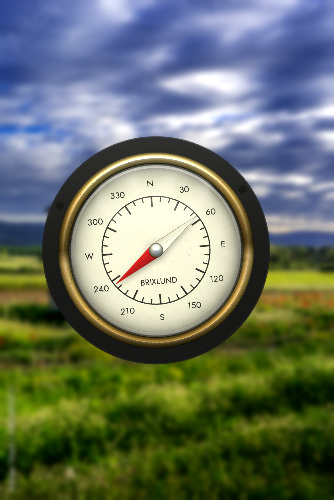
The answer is 235 °
